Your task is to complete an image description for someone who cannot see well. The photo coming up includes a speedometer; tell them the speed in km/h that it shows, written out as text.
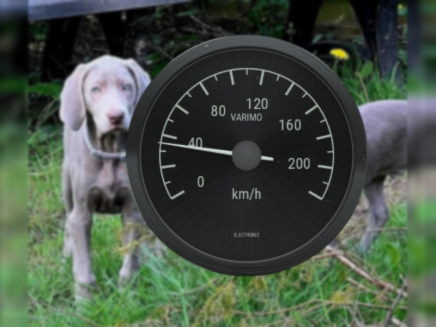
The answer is 35 km/h
